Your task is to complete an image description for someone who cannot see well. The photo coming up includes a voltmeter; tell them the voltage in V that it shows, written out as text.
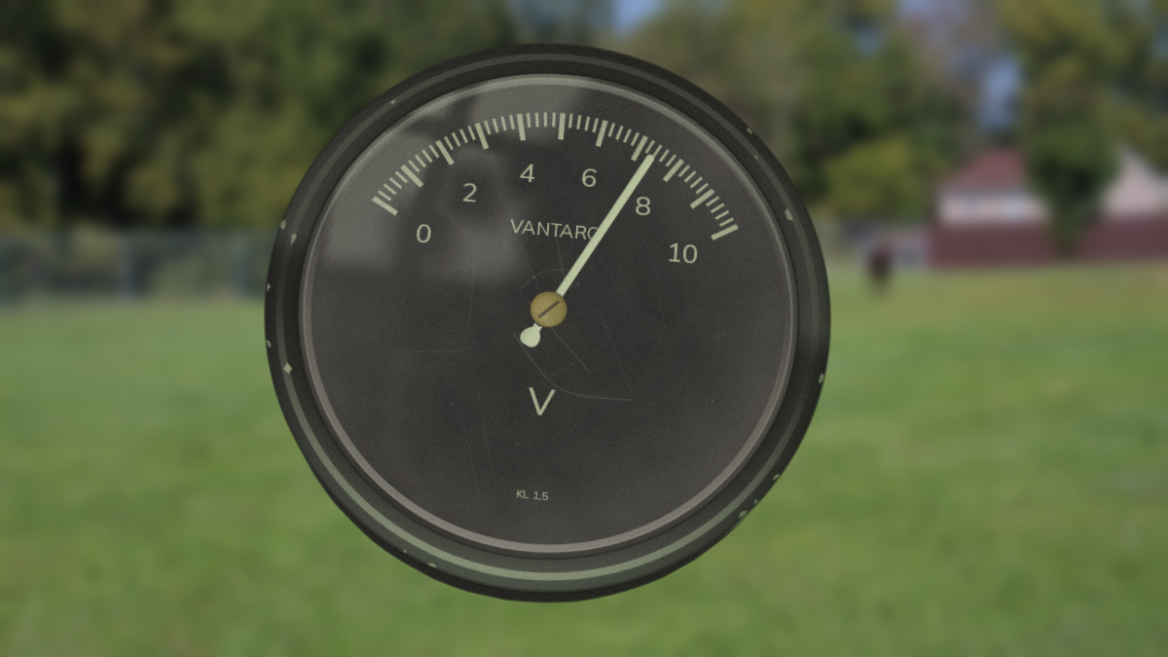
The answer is 7.4 V
